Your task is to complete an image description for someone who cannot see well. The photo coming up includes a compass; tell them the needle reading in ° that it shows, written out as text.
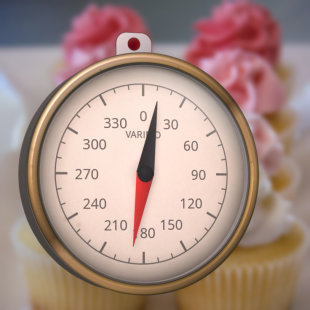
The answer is 190 °
